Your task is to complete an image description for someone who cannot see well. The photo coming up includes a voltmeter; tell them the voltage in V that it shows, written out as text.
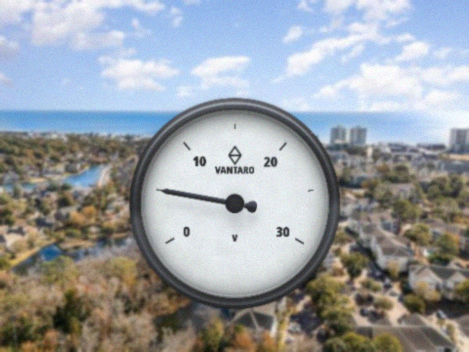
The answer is 5 V
